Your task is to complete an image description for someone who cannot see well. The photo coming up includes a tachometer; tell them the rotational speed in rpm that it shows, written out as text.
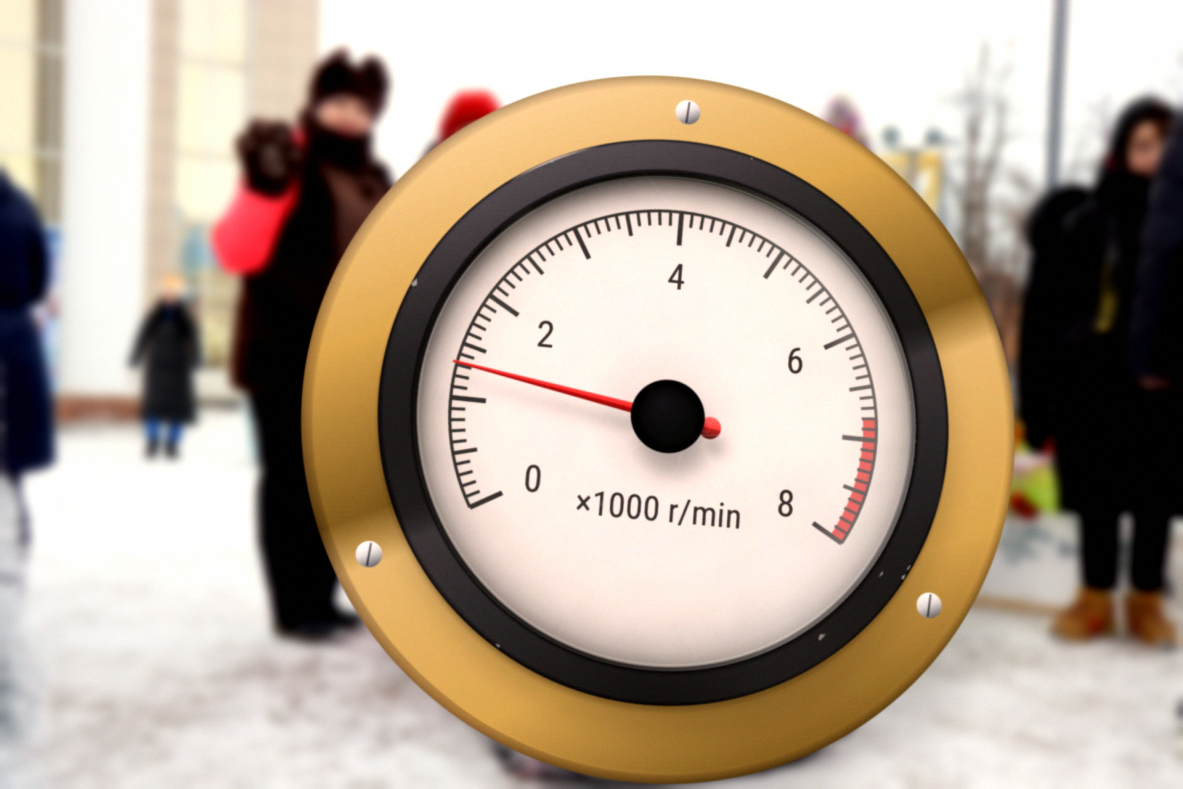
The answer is 1300 rpm
